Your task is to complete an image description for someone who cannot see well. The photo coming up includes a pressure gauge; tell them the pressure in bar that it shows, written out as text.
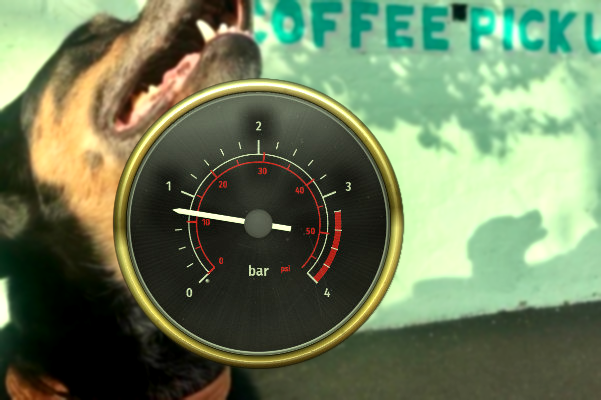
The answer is 0.8 bar
